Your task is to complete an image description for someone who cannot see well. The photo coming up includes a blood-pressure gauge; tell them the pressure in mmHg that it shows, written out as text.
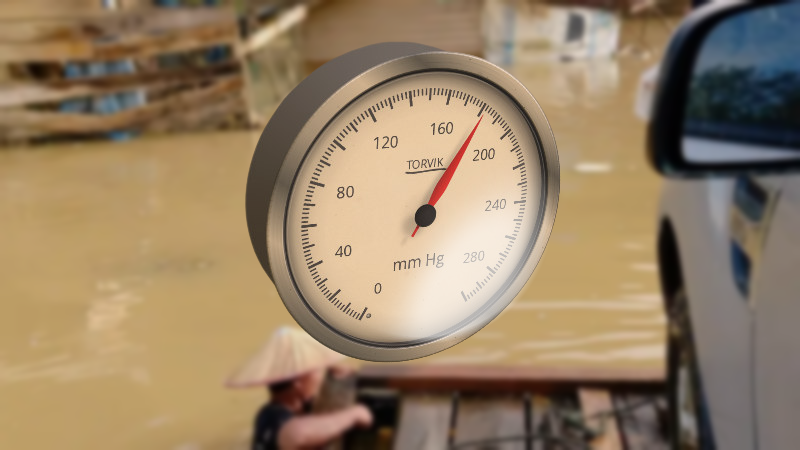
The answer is 180 mmHg
